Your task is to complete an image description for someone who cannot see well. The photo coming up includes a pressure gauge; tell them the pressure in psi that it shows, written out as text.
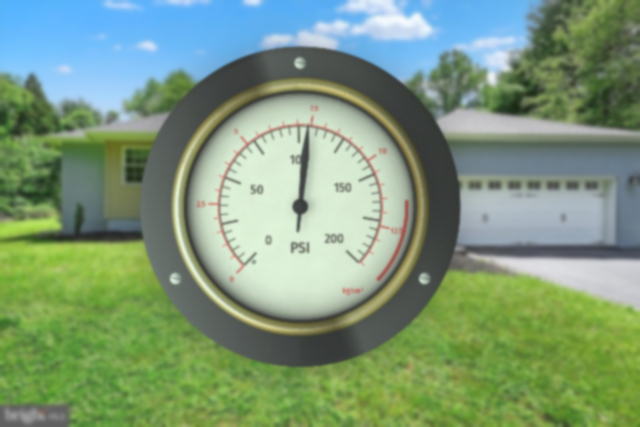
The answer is 105 psi
